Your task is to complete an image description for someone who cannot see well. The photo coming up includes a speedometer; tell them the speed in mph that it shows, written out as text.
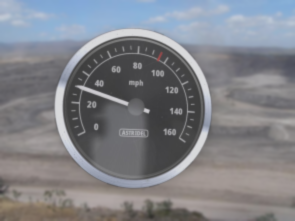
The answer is 30 mph
